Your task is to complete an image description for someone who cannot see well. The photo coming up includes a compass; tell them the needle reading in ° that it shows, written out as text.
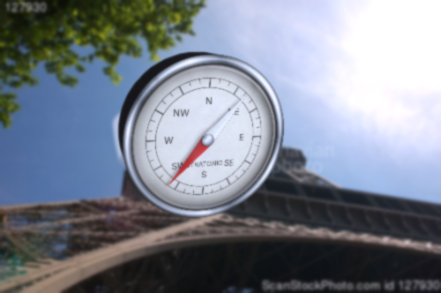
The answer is 220 °
